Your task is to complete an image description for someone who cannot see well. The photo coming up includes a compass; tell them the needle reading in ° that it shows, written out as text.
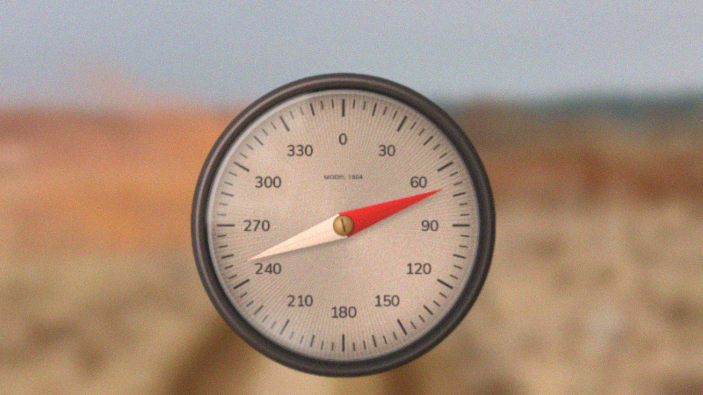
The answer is 70 °
